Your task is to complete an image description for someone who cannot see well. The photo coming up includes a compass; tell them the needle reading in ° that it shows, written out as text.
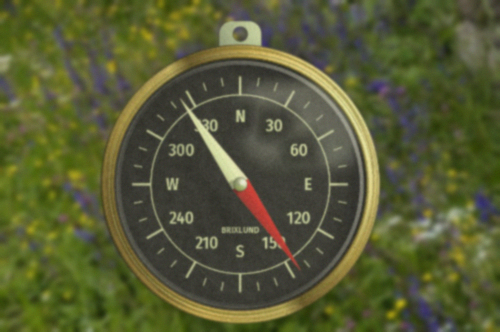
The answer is 145 °
